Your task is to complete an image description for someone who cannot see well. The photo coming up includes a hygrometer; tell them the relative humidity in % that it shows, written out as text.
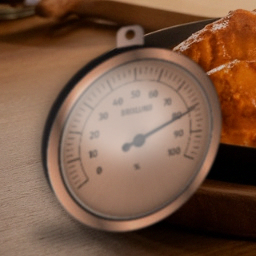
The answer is 80 %
